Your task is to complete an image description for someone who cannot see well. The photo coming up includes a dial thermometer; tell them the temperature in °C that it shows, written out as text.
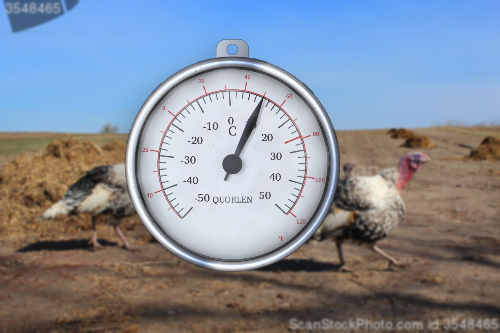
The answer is 10 °C
